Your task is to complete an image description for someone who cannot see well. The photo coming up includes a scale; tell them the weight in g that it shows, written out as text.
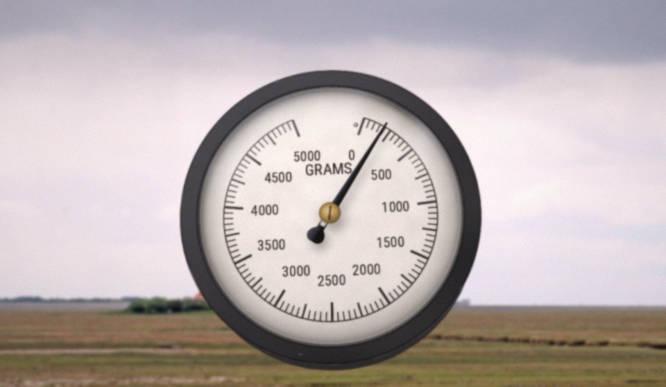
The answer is 200 g
